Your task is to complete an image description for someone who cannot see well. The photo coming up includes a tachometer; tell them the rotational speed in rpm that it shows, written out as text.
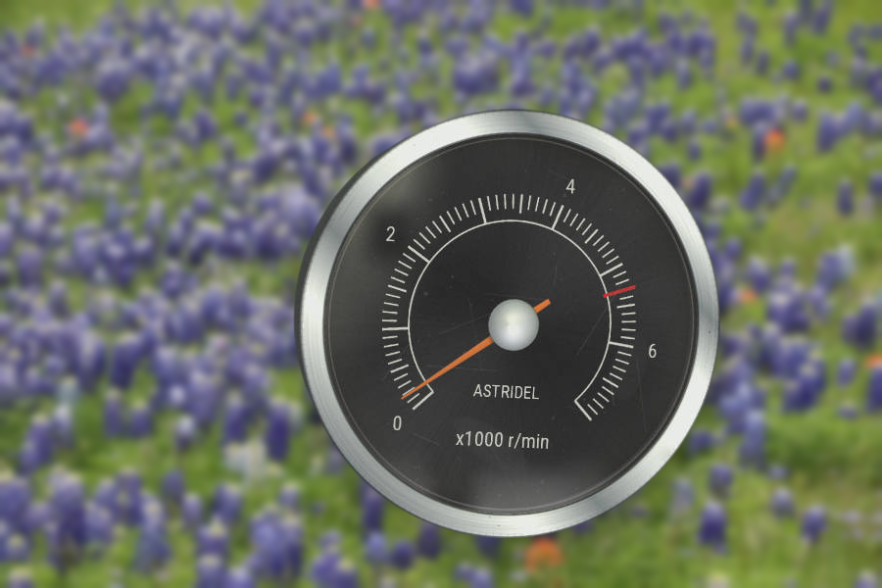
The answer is 200 rpm
